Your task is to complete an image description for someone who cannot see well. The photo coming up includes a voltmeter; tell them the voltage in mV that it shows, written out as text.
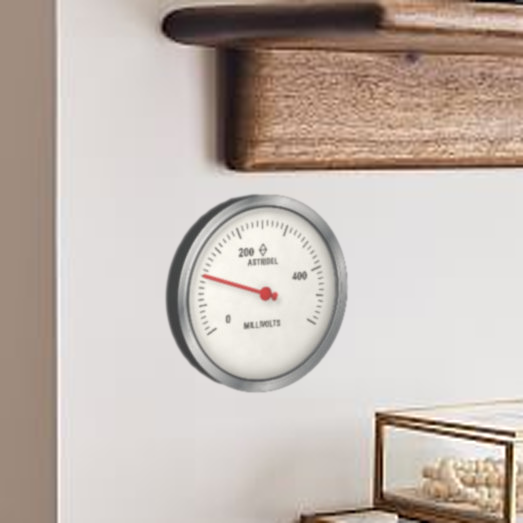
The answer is 100 mV
